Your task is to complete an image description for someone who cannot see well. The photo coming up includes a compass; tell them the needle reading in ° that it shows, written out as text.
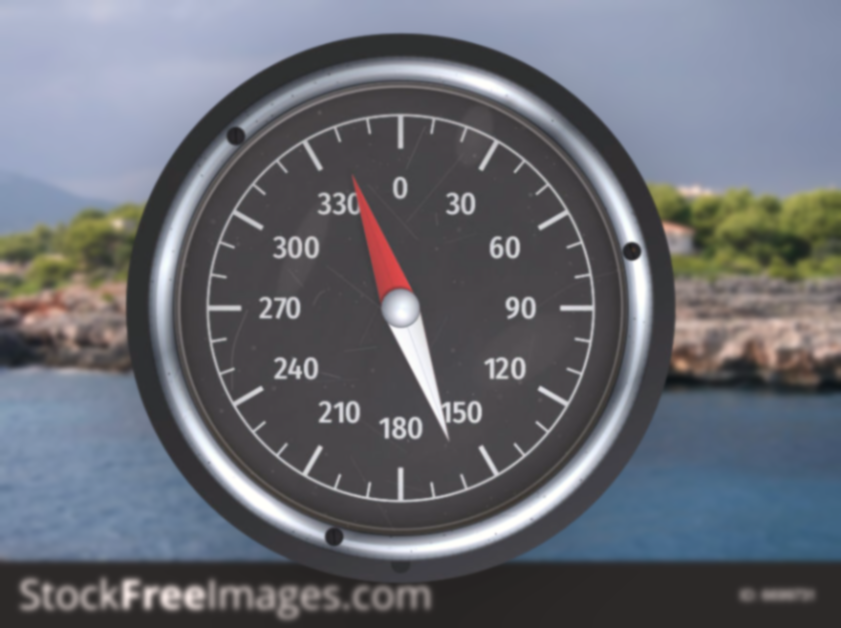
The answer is 340 °
